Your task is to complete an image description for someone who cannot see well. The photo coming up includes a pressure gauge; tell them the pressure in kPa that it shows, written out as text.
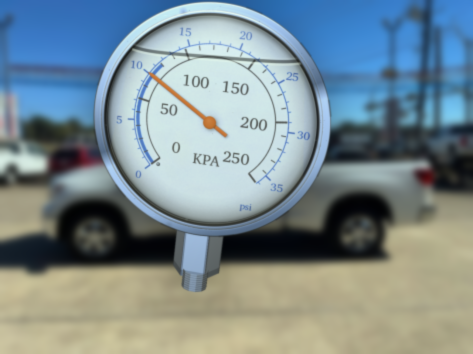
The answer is 70 kPa
